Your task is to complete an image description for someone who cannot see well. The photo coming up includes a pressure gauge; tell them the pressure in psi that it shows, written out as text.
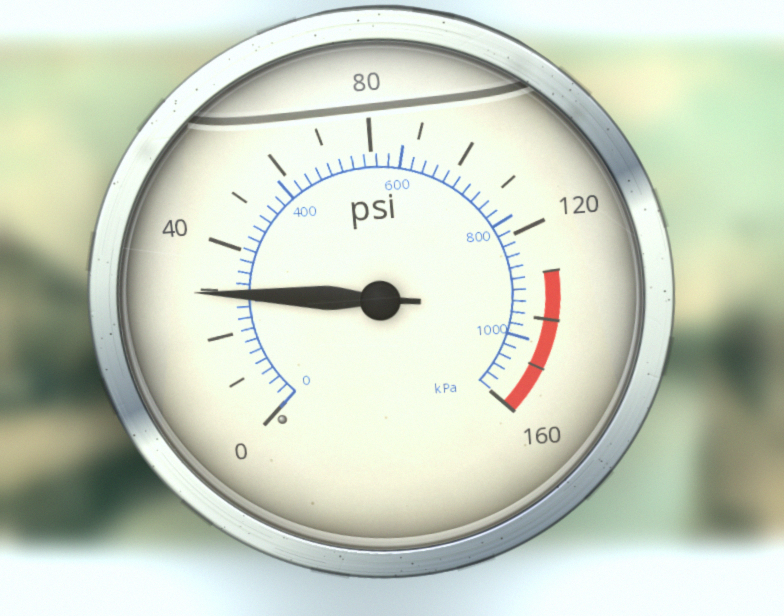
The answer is 30 psi
